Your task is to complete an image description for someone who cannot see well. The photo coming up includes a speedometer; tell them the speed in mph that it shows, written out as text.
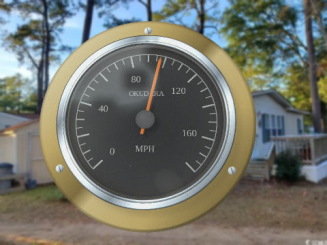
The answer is 97.5 mph
